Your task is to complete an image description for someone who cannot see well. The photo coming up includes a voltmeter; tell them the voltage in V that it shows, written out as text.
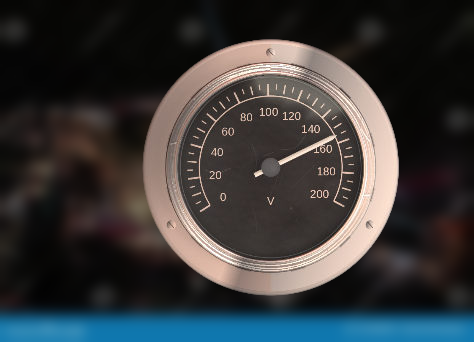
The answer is 155 V
